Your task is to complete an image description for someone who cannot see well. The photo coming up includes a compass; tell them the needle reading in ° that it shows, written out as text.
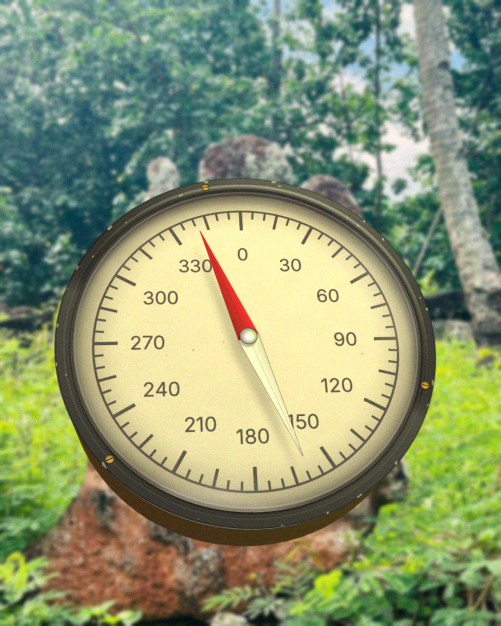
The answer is 340 °
